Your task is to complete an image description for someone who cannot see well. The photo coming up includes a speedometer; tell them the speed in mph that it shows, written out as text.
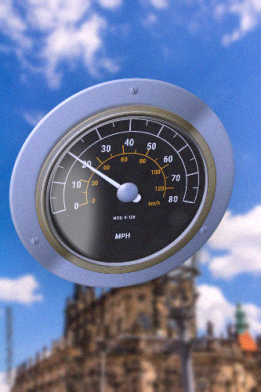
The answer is 20 mph
